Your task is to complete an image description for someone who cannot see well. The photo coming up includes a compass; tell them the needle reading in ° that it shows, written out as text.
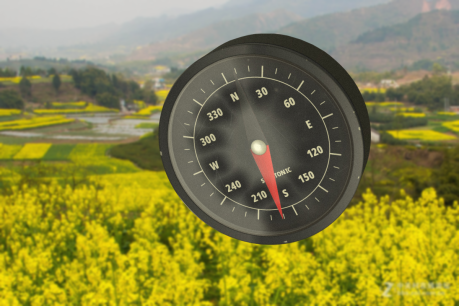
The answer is 190 °
